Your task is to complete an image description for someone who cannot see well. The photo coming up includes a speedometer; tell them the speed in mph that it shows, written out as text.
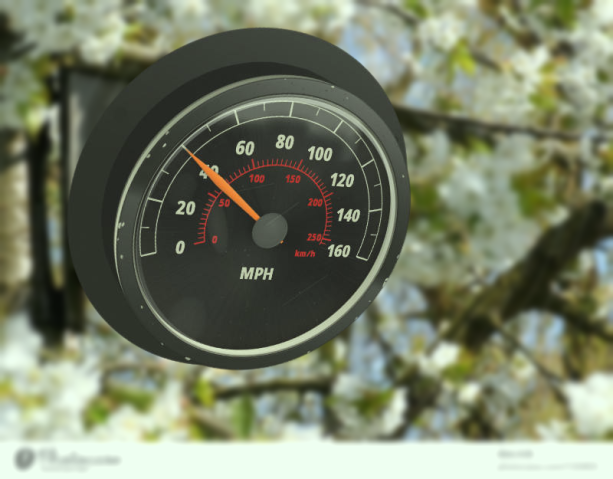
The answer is 40 mph
